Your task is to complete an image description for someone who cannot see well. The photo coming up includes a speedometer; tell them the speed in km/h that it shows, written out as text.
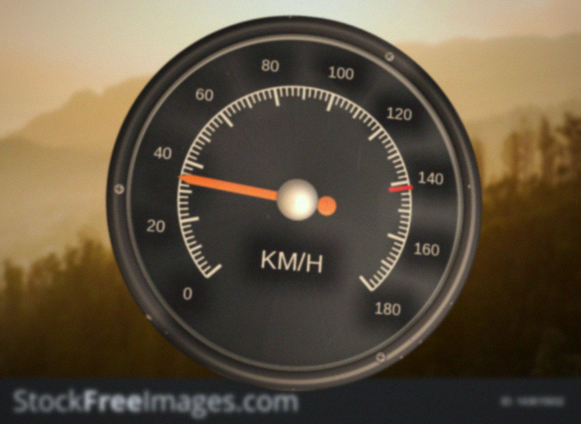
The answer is 34 km/h
